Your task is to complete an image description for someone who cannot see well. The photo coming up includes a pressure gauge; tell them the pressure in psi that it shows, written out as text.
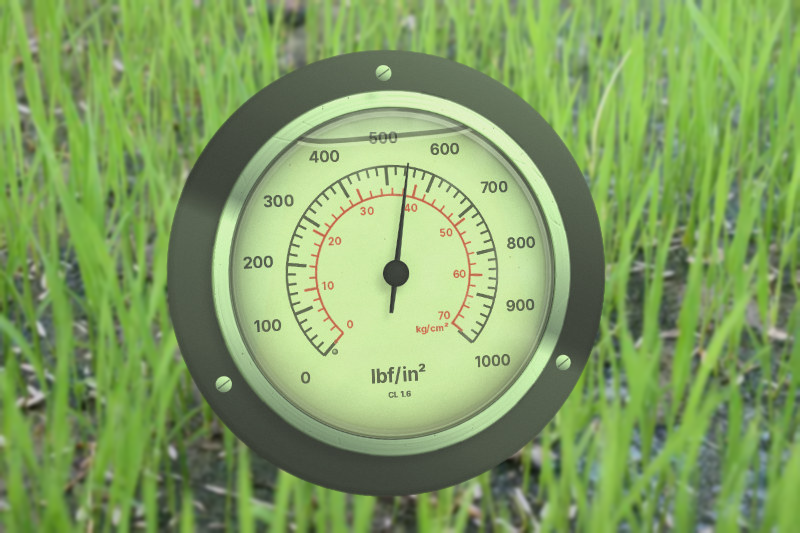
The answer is 540 psi
